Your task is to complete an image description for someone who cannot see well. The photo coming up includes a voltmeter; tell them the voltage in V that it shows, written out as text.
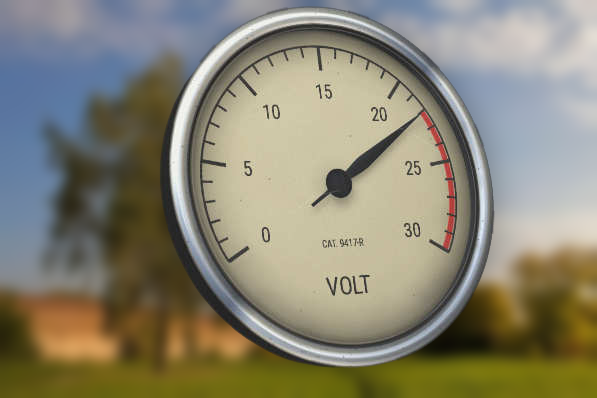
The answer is 22 V
